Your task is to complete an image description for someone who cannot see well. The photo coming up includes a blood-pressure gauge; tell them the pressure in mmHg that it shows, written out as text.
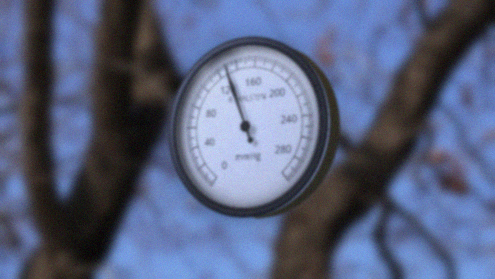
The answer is 130 mmHg
